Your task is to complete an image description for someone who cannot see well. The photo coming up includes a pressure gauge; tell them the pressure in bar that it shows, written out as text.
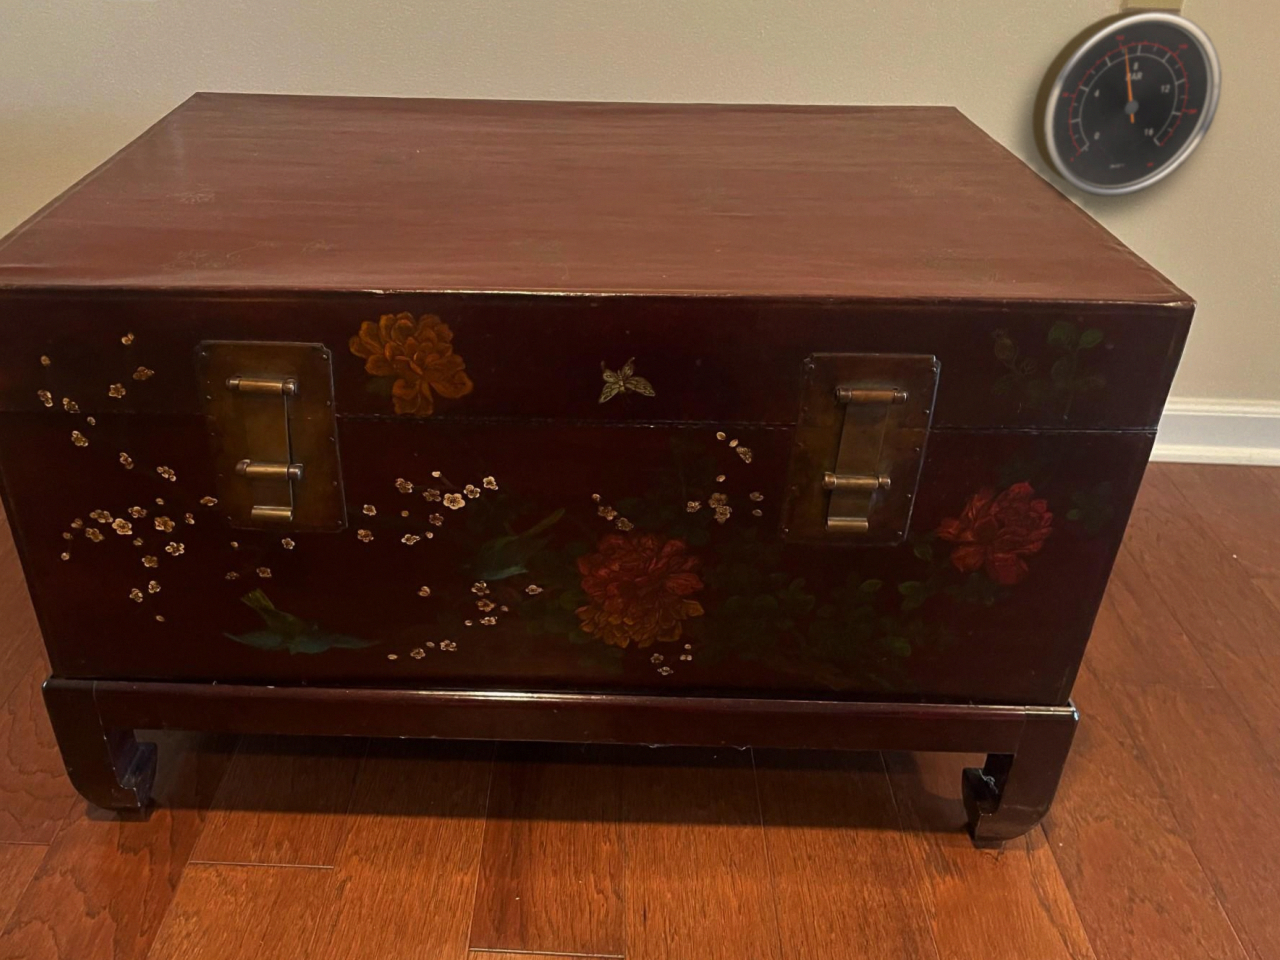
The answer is 7 bar
